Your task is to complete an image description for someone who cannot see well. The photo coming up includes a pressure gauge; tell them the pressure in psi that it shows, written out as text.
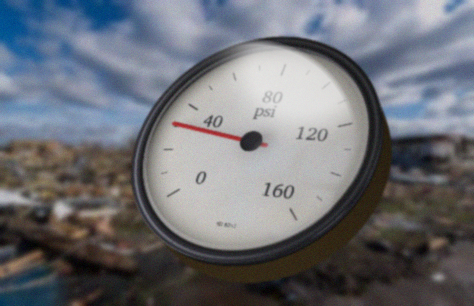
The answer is 30 psi
